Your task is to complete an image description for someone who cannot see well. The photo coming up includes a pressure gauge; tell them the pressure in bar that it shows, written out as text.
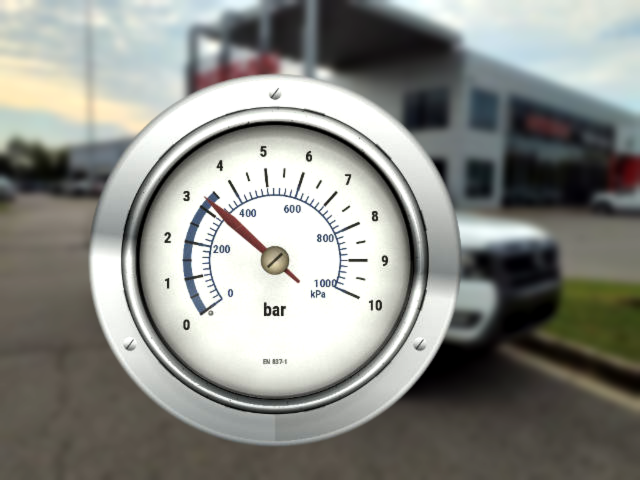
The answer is 3.25 bar
